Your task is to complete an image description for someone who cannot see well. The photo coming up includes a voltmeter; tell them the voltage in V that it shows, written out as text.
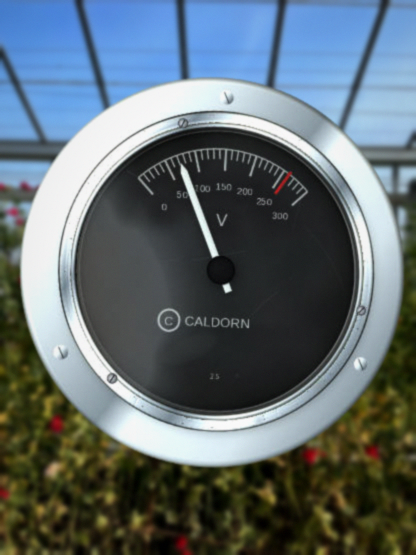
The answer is 70 V
